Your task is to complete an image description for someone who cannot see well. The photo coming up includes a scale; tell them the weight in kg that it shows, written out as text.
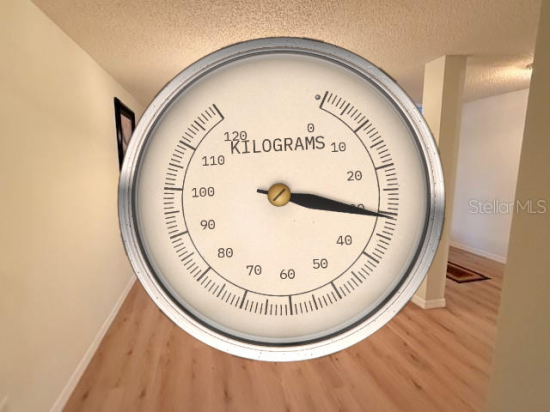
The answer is 31 kg
